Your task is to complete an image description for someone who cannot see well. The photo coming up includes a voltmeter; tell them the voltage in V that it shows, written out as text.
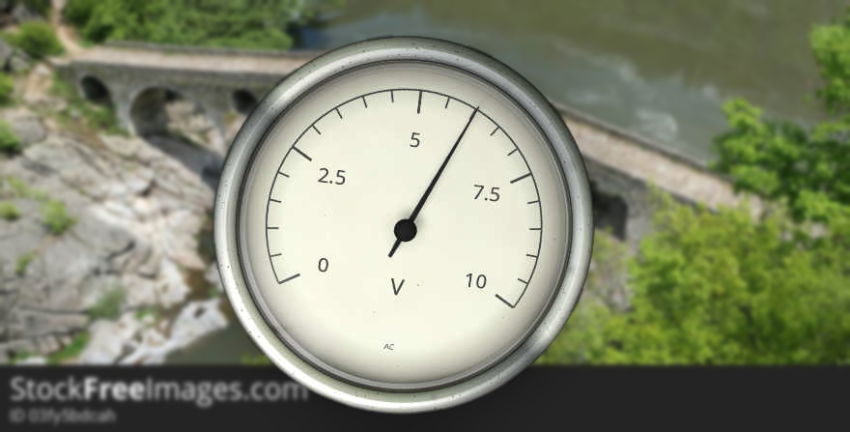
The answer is 6 V
